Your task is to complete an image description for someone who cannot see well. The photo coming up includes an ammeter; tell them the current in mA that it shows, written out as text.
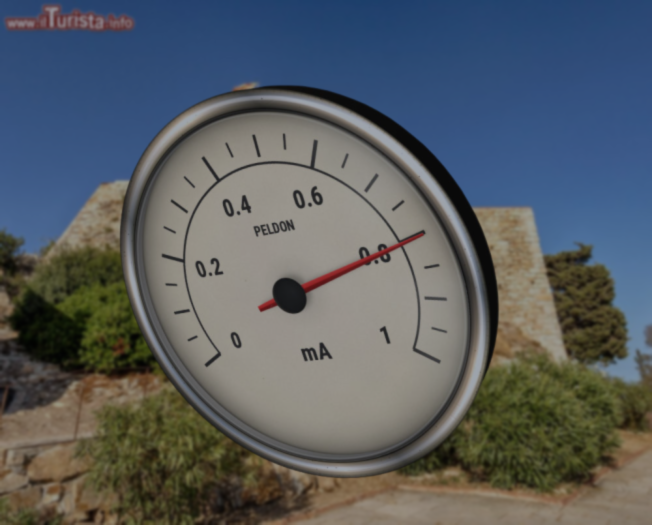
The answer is 0.8 mA
